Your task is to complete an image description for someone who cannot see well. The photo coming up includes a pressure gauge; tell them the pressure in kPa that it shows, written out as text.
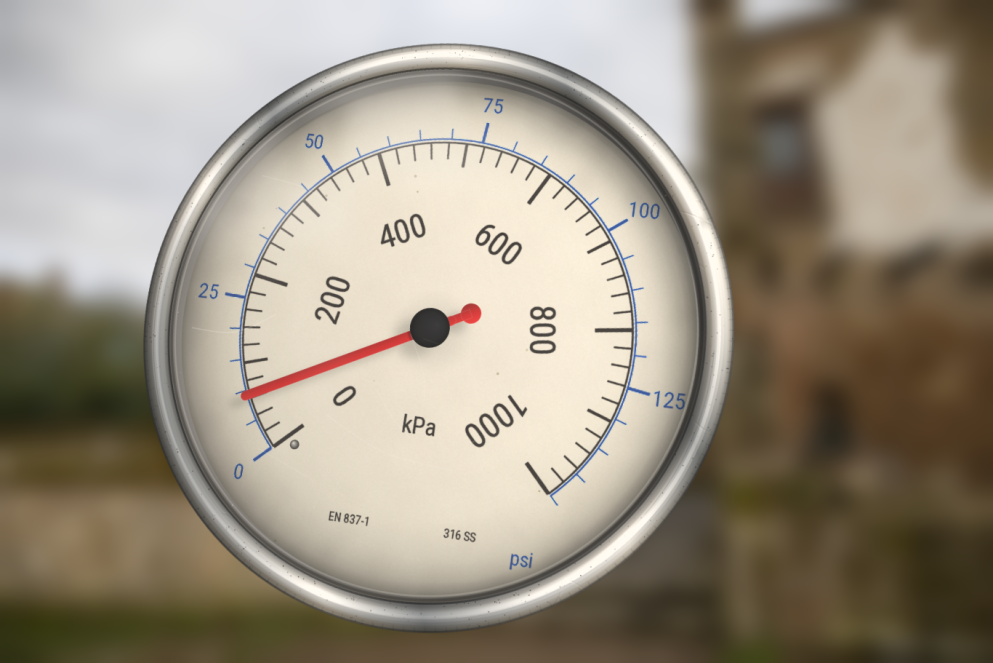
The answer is 60 kPa
